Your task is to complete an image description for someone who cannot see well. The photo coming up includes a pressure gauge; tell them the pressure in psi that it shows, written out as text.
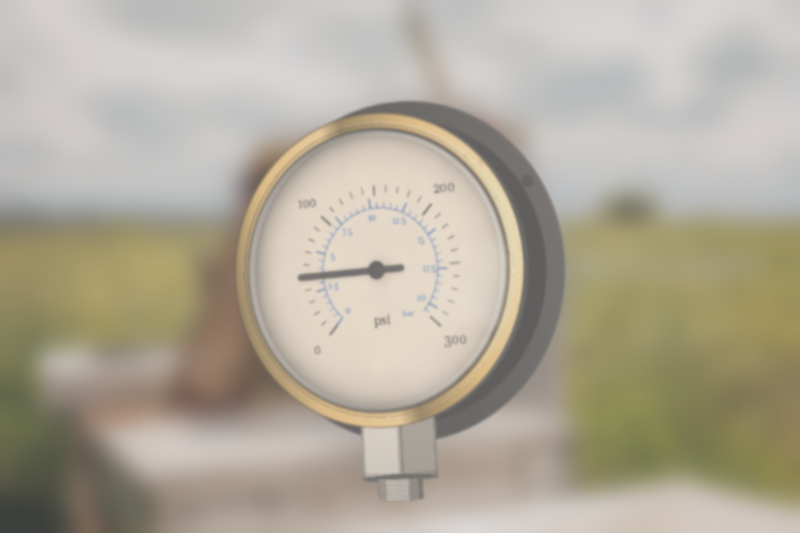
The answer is 50 psi
